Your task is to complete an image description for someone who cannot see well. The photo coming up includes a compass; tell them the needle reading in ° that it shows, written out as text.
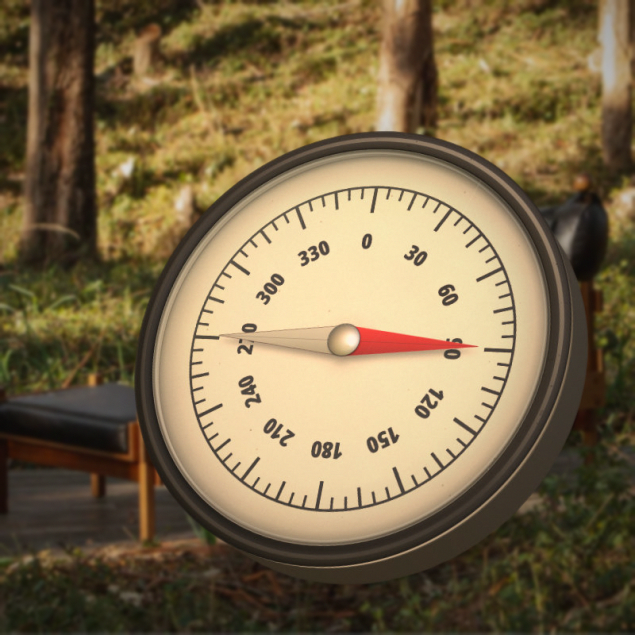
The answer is 90 °
